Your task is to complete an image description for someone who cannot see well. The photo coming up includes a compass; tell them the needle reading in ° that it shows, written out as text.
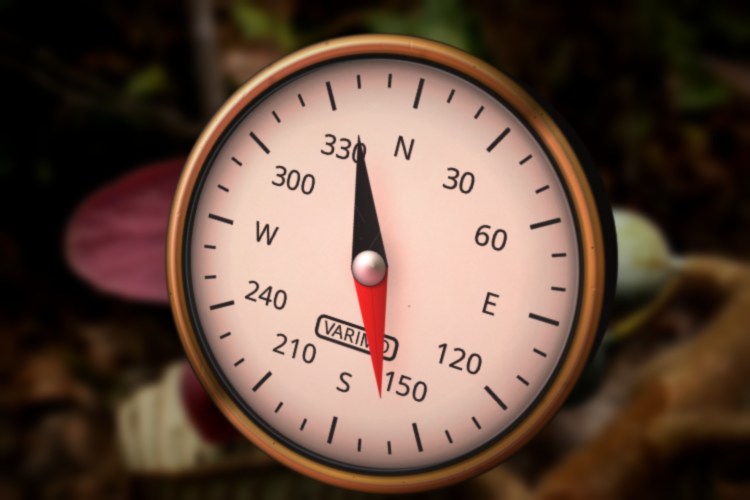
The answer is 160 °
